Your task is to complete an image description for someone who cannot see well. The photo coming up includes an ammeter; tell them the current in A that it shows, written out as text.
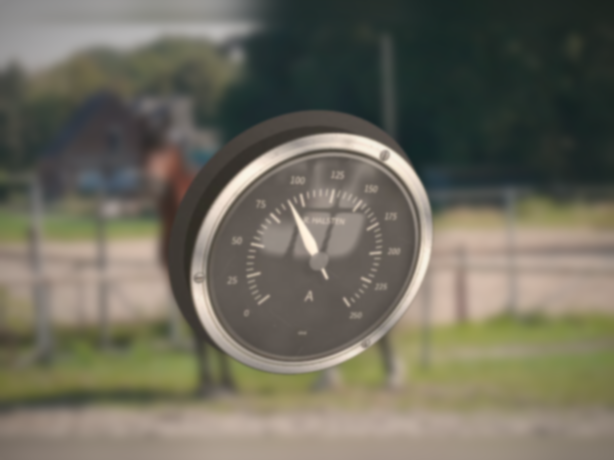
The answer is 90 A
